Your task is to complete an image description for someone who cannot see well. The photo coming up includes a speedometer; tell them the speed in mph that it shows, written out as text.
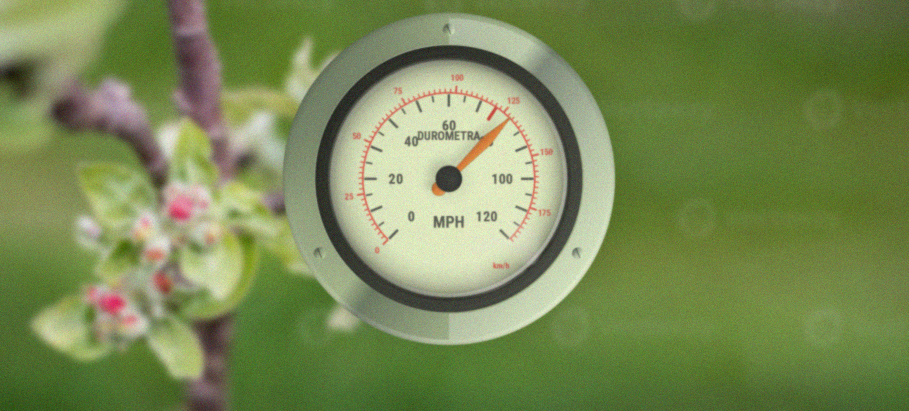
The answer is 80 mph
